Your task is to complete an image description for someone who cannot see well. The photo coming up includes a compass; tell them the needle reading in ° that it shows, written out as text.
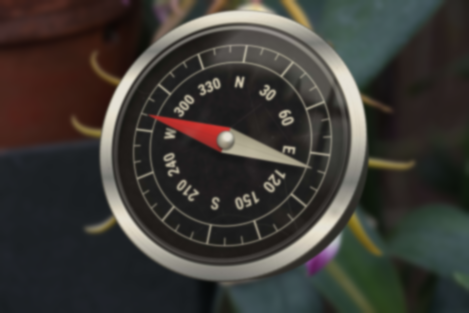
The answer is 280 °
